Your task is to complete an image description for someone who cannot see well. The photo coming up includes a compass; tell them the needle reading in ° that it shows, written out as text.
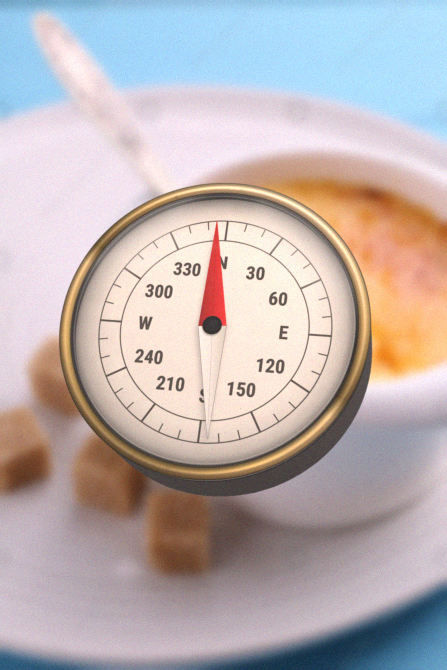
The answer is 355 °
